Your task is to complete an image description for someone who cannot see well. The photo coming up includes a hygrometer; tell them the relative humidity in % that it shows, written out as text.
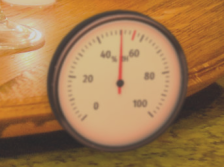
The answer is 50 %
